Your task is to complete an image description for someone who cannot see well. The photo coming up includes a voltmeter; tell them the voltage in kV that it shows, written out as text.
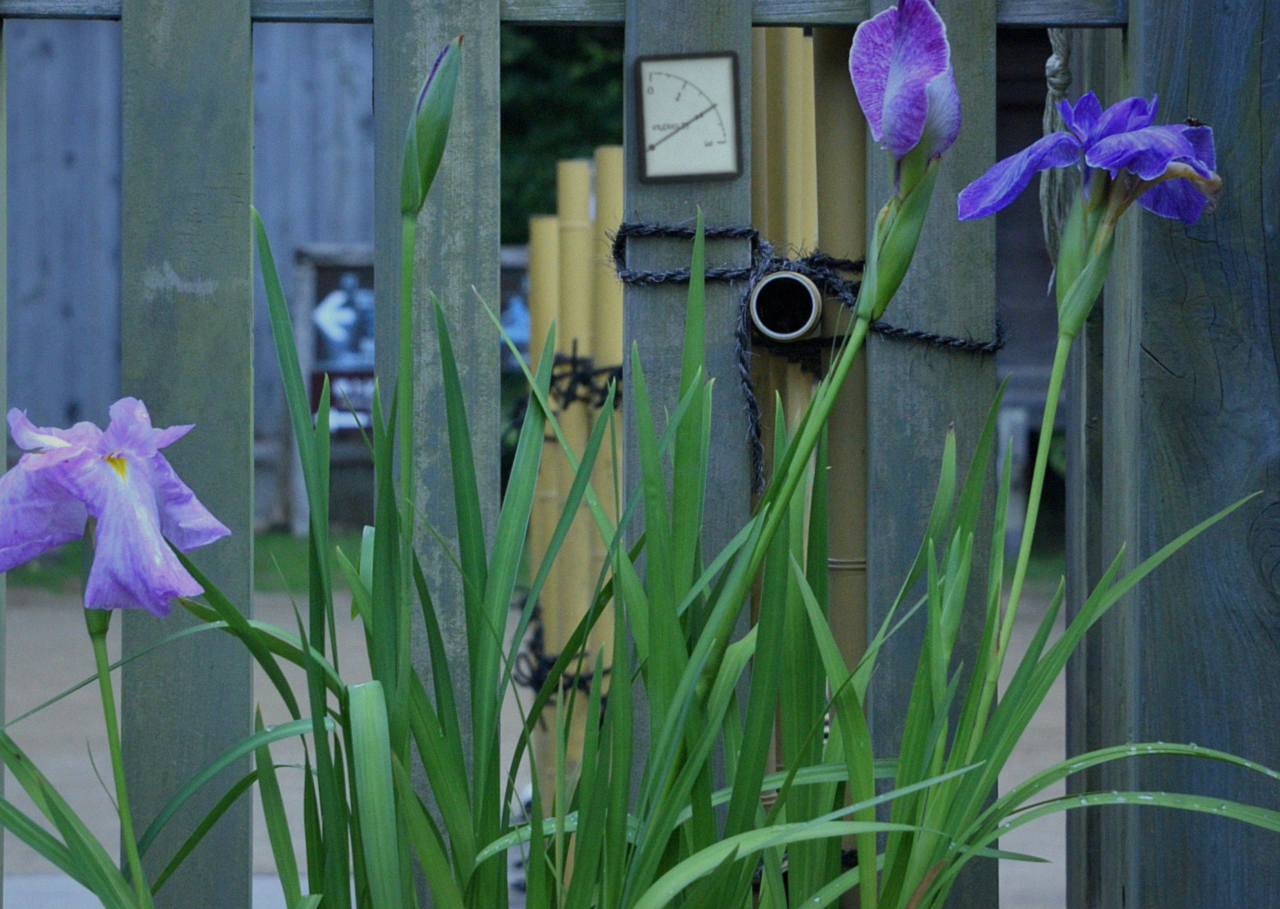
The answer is 2 kV
